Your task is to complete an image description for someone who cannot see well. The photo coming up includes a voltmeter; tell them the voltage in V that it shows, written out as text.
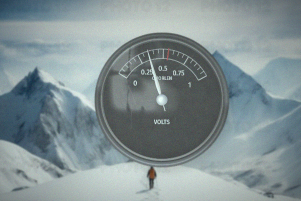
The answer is 0.35 V
